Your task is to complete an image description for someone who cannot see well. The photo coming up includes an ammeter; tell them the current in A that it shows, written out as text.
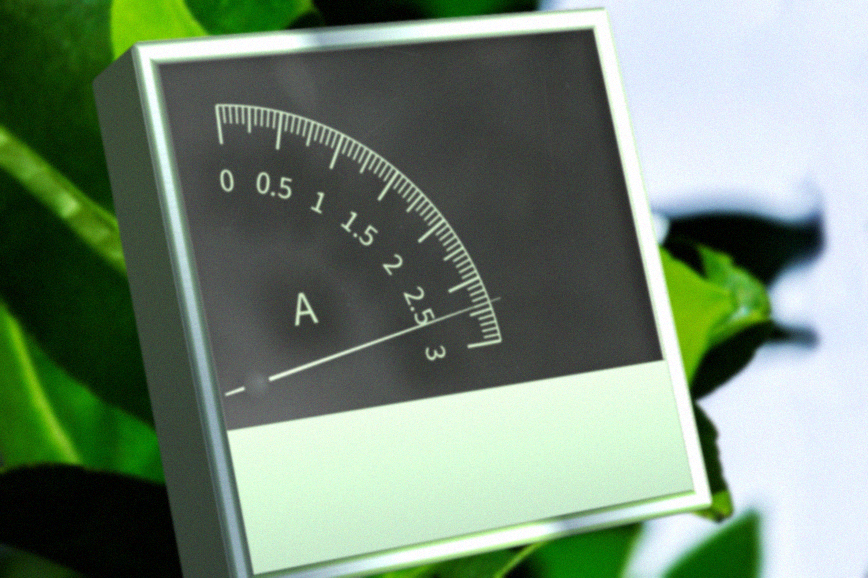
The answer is 2.7 A
